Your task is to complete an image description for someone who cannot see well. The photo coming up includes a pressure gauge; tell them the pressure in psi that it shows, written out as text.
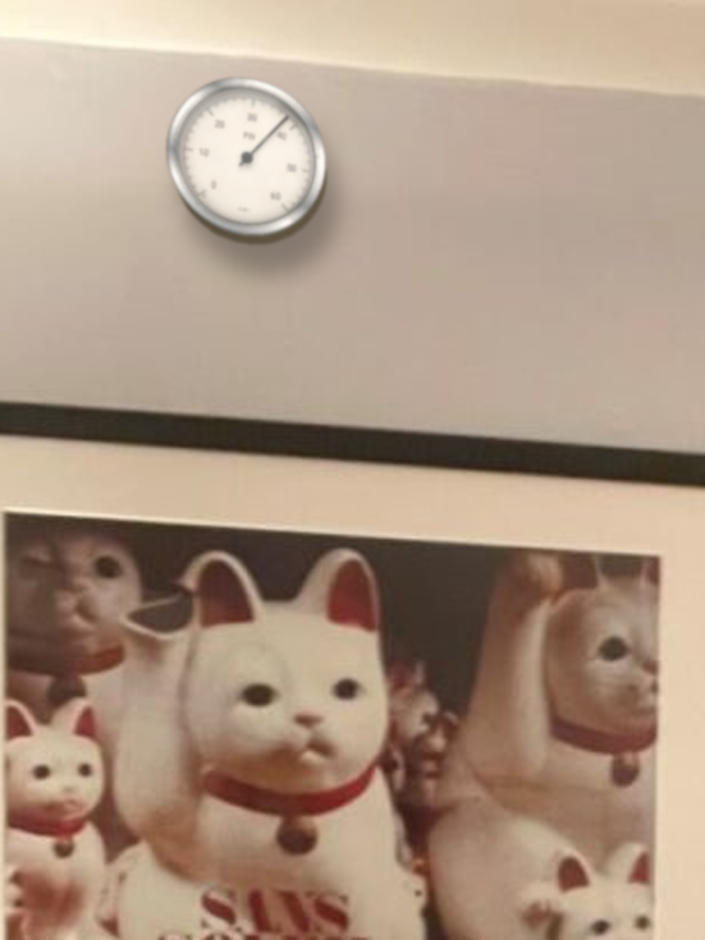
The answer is 38 psi
